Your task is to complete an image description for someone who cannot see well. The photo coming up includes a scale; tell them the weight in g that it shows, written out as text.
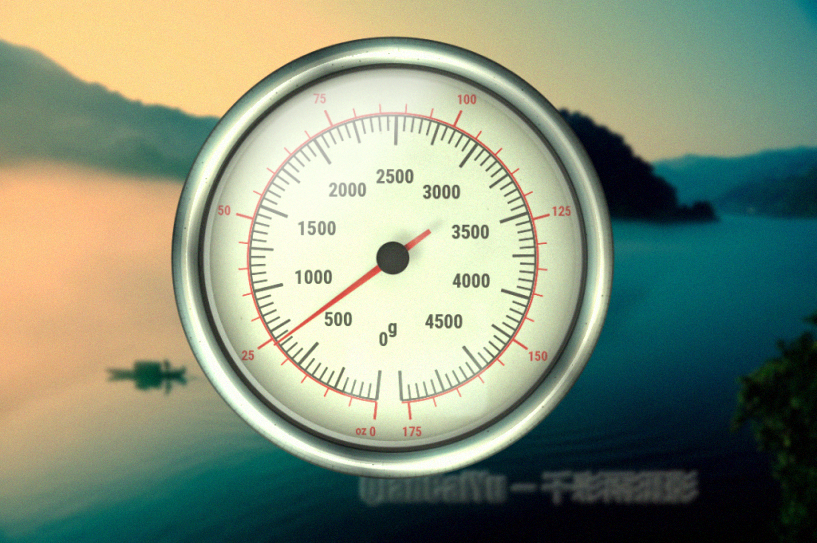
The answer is 675 g
